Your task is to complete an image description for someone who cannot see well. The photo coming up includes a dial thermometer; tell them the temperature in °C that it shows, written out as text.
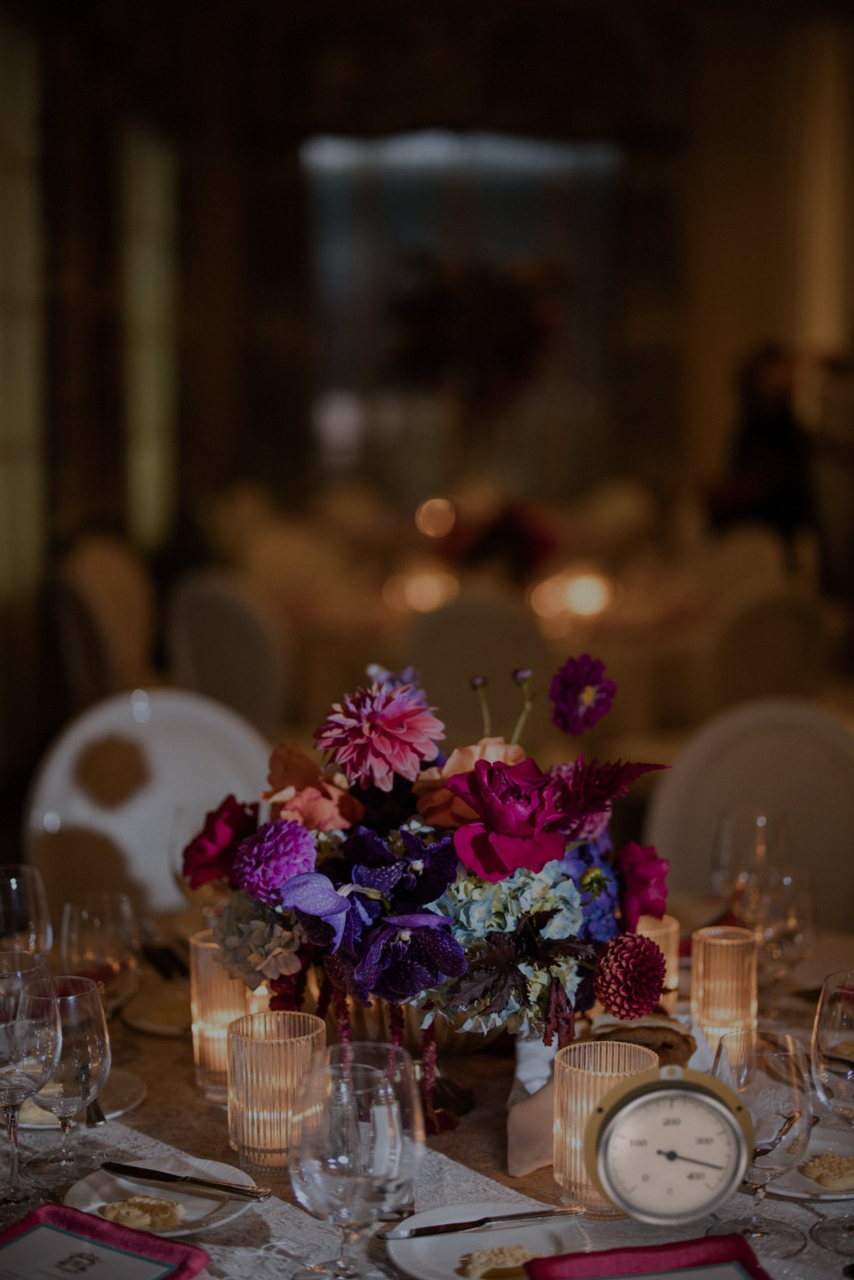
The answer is 360 °C
